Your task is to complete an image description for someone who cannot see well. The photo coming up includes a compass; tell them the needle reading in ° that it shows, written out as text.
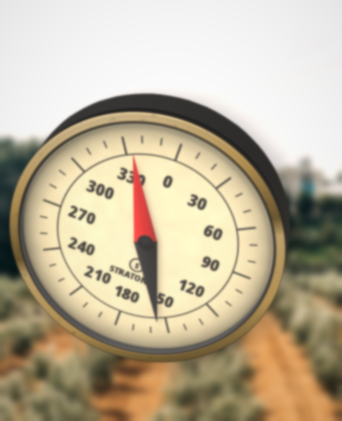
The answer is 335 °
